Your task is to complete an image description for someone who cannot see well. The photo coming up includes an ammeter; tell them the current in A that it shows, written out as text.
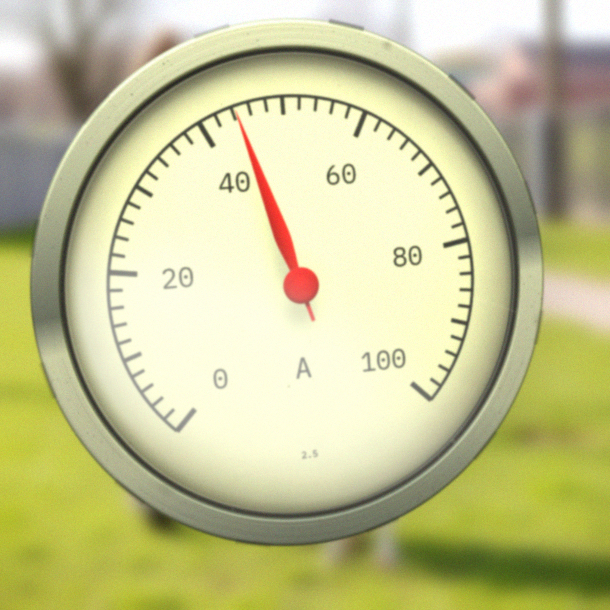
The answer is 44 A
